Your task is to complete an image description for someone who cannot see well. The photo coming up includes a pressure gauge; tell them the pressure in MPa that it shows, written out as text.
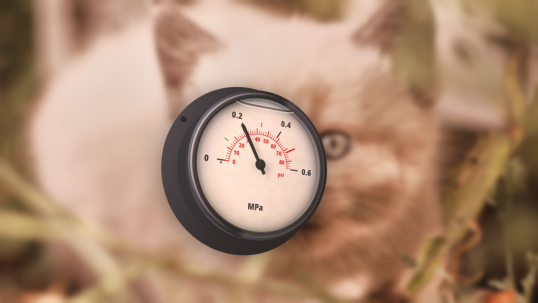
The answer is 0.2 MPa
